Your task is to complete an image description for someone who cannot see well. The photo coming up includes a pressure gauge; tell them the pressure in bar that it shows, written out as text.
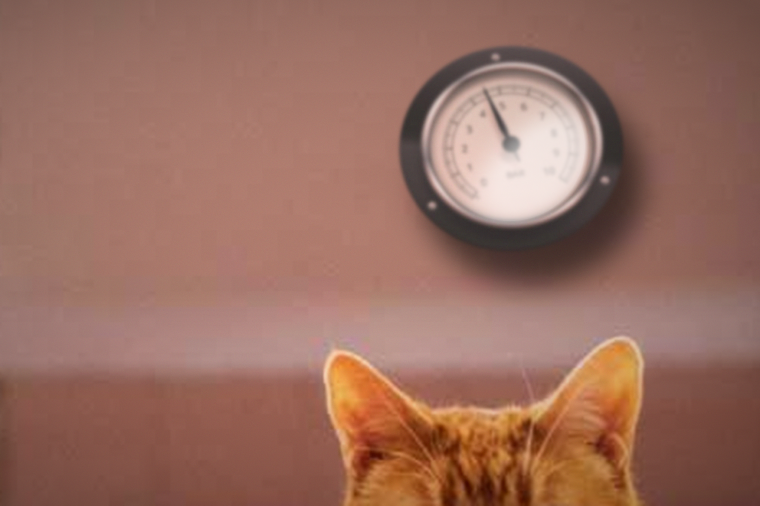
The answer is 4.5 bar
